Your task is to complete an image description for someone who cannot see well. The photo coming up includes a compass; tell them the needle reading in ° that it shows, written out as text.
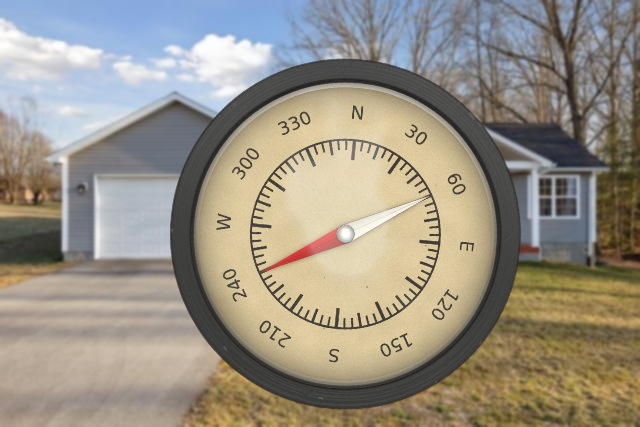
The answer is 240 °
